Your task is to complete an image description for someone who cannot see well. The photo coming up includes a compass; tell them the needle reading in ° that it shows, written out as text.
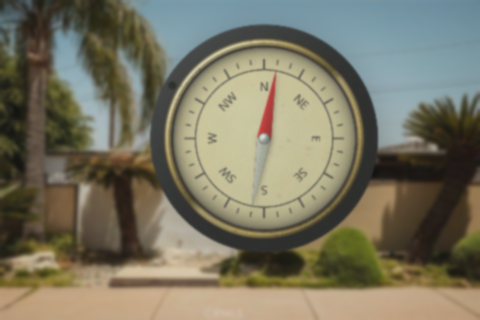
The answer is 10 °
